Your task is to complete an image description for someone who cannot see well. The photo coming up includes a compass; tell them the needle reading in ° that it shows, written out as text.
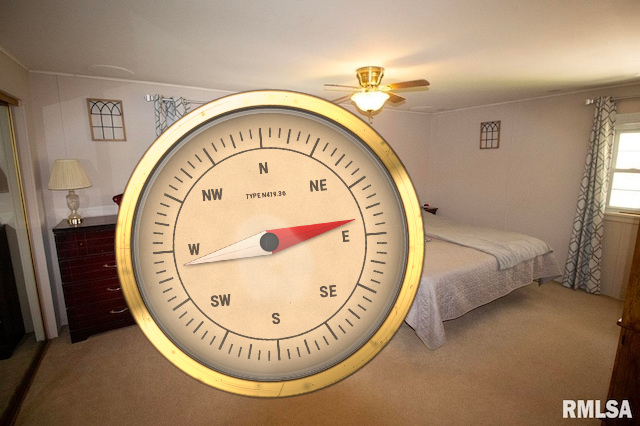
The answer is 80 °
